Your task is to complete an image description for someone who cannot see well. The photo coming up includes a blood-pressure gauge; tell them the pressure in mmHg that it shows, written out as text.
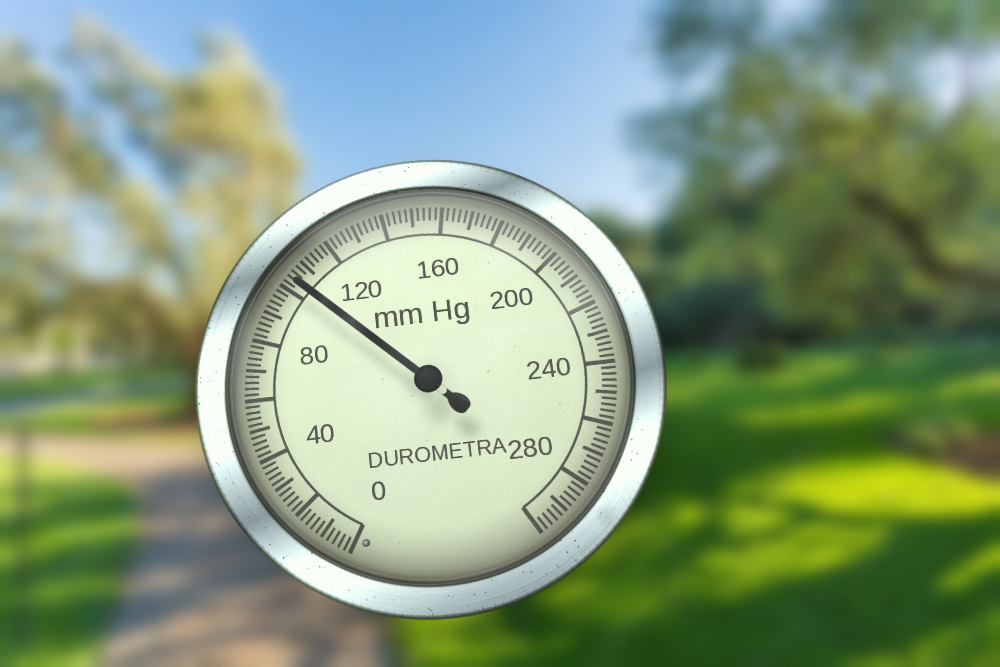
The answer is 104 mmHg
